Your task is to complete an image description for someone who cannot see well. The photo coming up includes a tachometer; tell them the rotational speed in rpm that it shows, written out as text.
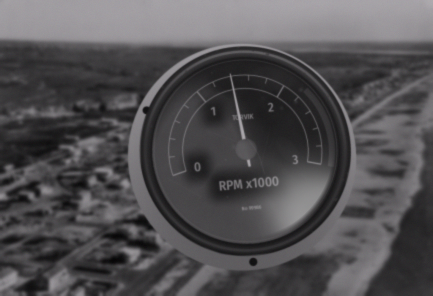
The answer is 1400 rpm
